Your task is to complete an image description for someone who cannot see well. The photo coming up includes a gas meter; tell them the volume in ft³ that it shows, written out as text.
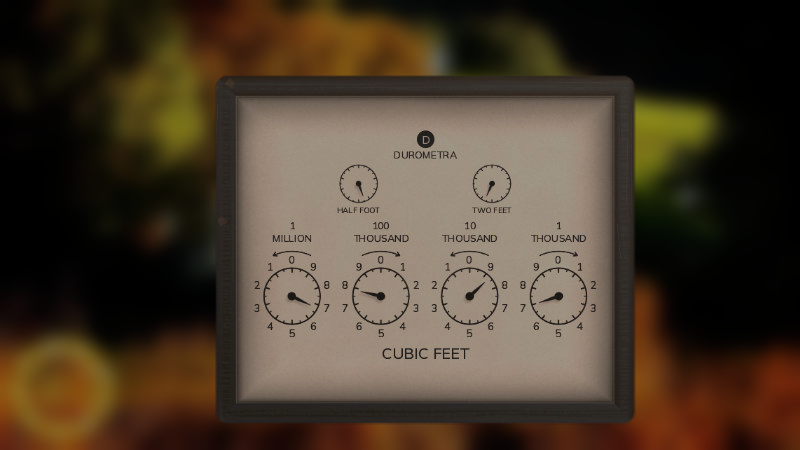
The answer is 678700 ft³
